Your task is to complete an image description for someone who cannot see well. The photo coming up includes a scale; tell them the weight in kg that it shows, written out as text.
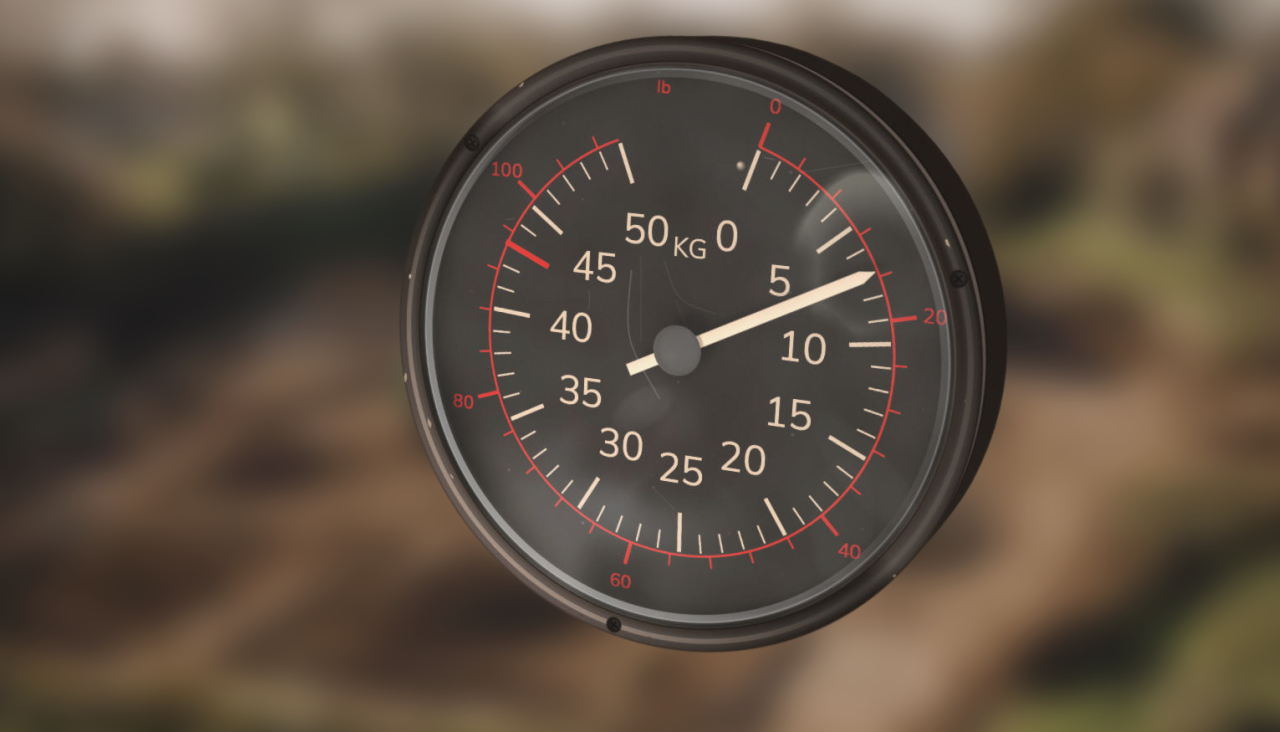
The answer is 7 kg
